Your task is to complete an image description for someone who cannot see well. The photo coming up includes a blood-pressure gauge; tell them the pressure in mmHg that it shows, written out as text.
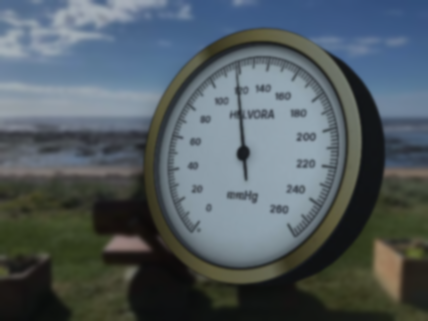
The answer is 120 mmHg
